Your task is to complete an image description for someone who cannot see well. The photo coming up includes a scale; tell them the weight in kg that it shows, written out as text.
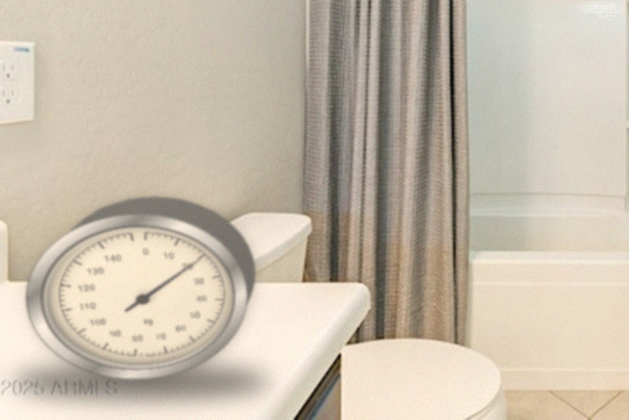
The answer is 20 kg
